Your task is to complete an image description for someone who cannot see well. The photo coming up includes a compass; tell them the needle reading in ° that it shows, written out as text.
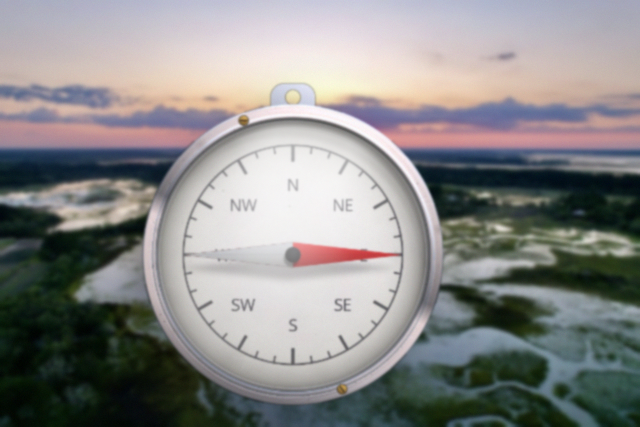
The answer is 90 °
